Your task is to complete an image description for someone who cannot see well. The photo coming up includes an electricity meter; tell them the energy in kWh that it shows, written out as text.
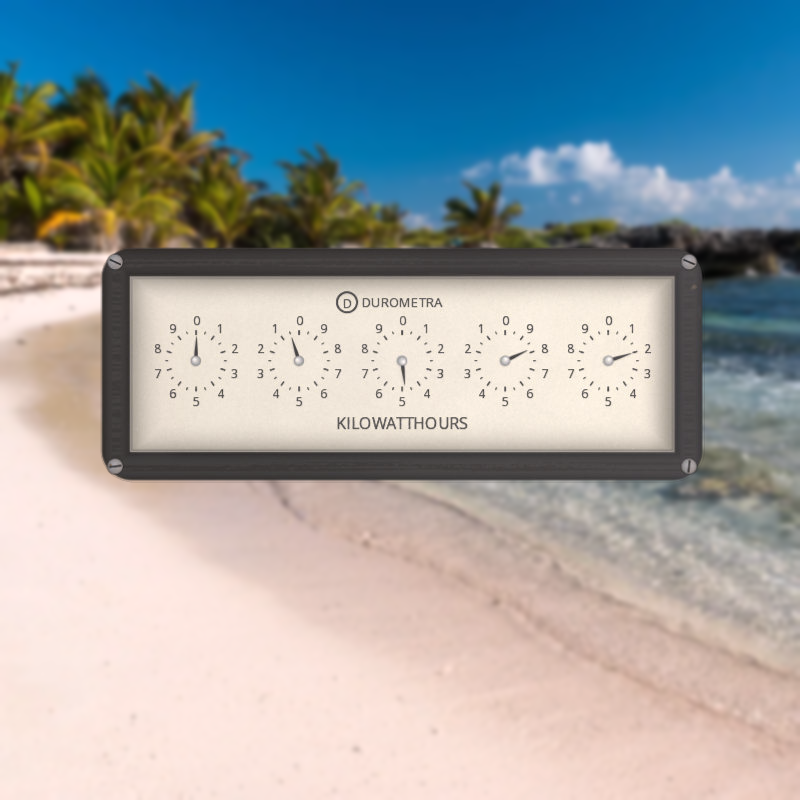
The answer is 482 kWh
